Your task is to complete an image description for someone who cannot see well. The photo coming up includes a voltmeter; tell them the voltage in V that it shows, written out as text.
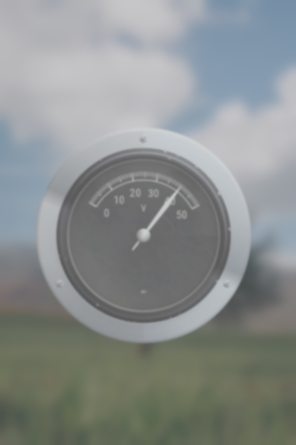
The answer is 40 V
